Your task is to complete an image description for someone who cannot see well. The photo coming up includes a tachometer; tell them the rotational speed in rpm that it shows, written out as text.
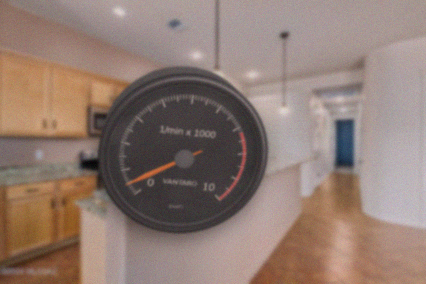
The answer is 500 rpm
